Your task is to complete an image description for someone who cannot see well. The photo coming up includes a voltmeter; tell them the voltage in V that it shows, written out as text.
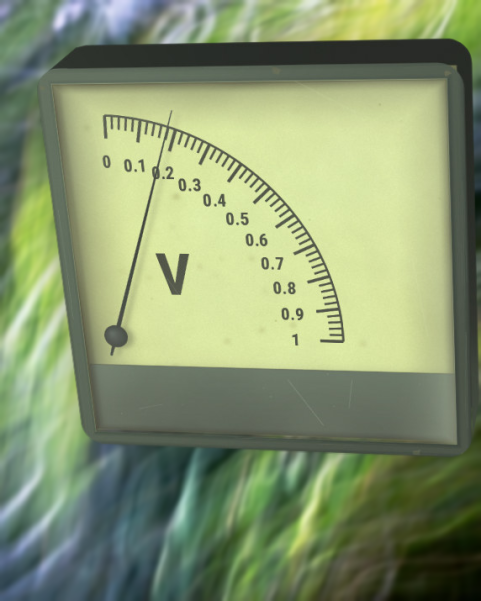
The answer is 0.18 V
